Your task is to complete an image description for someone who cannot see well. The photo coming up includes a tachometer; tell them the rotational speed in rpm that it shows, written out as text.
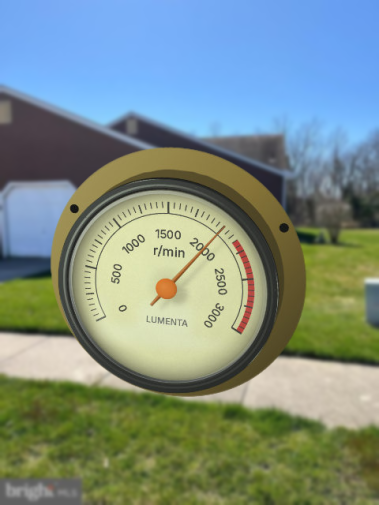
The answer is 2000 rpm
